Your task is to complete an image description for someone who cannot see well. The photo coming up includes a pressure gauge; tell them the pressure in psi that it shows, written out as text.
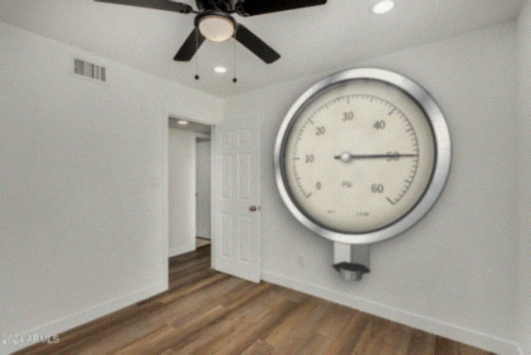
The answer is 50 psi
